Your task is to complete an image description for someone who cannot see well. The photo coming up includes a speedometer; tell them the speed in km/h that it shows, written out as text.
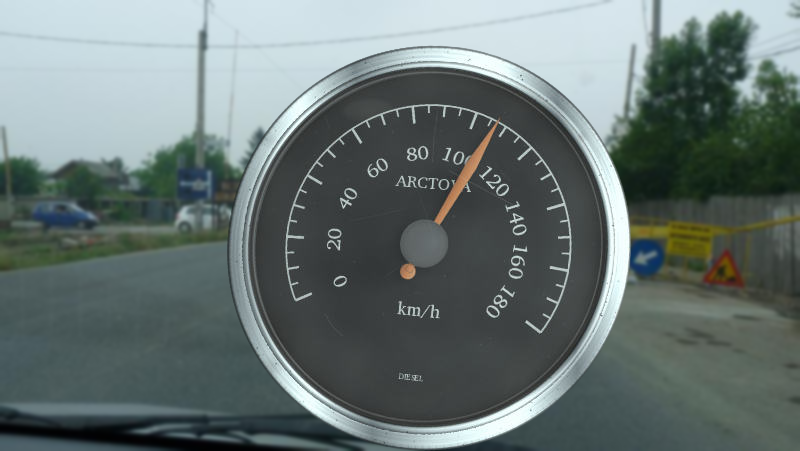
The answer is 107.5 km/h
